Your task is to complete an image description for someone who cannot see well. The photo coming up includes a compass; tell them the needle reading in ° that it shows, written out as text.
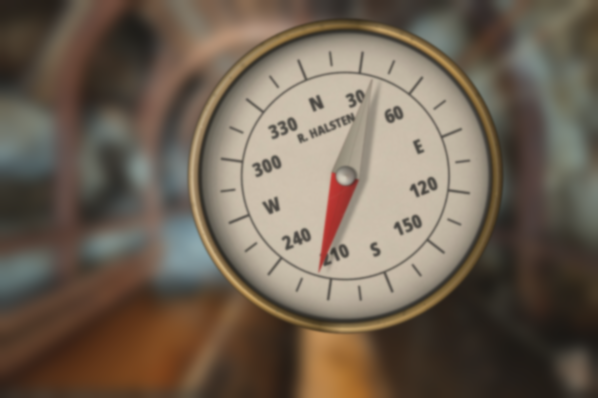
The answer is 217.5 °
